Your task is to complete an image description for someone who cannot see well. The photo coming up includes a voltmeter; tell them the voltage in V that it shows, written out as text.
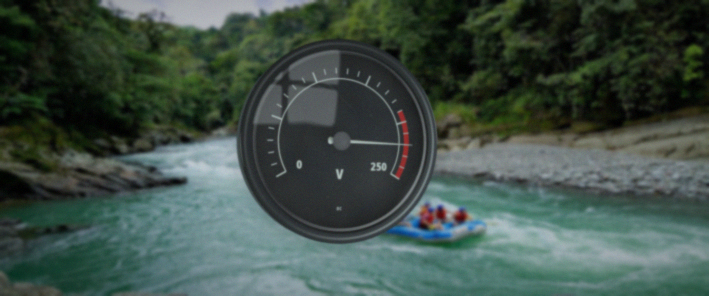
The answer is 220 V
